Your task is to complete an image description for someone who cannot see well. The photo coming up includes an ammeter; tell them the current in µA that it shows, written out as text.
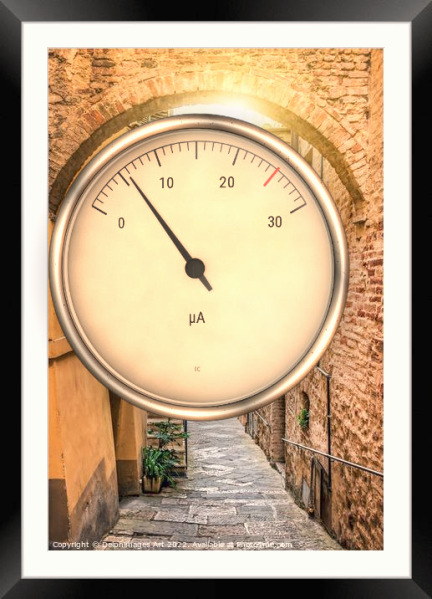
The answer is 6 µA
